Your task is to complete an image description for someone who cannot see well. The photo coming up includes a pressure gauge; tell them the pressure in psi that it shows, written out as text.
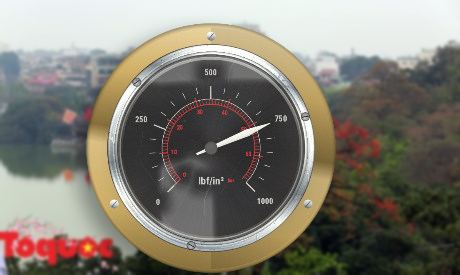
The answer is 750 psi
